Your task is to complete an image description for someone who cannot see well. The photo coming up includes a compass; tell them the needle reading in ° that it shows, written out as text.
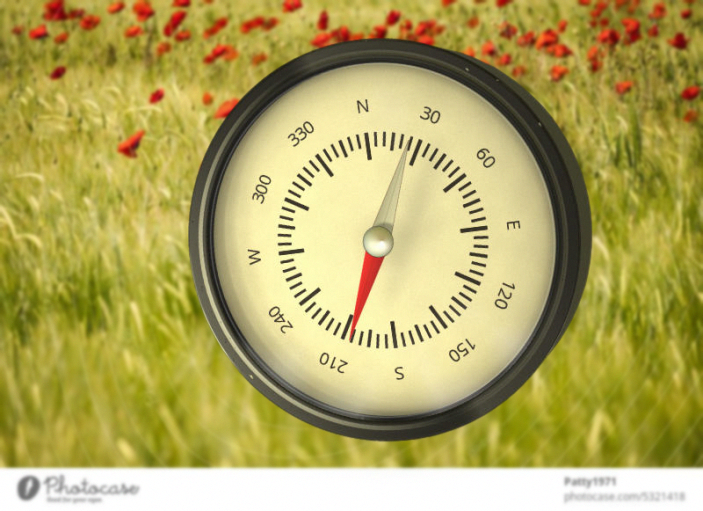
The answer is 205 °
